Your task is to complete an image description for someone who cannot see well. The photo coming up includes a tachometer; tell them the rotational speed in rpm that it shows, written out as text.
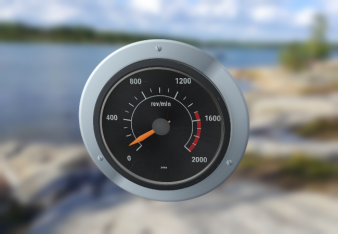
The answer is 100 rpm
